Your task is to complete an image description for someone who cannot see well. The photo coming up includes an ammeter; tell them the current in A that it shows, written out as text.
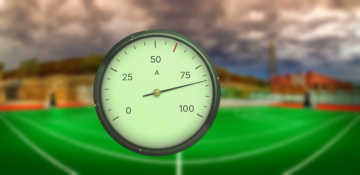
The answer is 82.5 A
